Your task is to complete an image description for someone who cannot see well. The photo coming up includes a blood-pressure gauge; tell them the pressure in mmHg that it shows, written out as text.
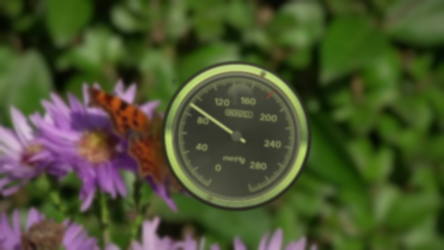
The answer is 90 mmHg
